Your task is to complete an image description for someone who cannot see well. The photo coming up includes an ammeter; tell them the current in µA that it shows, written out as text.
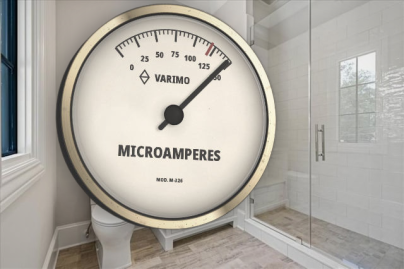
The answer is 145 µA
